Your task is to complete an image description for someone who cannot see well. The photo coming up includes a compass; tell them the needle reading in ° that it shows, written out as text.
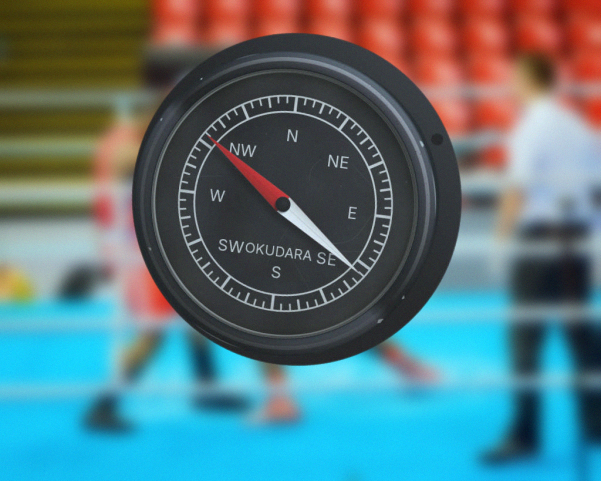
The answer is 305 °
